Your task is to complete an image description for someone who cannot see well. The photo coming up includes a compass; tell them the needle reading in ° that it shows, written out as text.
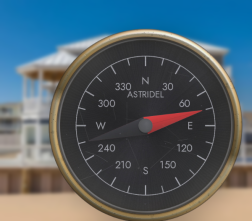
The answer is 75 °
